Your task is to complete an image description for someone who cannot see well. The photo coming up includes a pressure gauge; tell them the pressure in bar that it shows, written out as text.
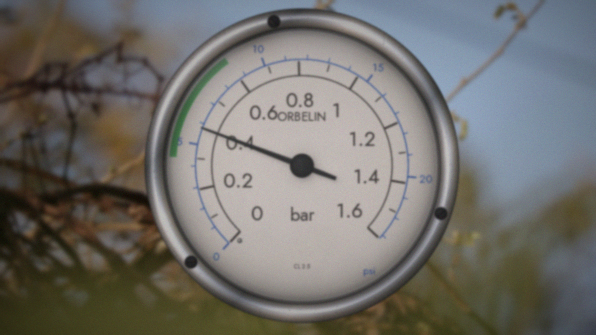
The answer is 0.4 bar
